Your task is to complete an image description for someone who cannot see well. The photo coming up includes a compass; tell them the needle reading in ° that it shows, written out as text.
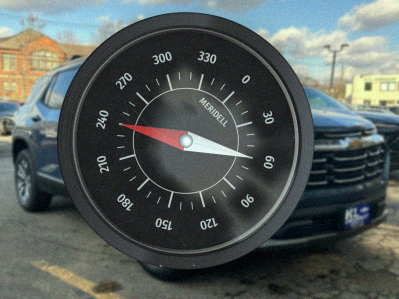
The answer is 240 °
